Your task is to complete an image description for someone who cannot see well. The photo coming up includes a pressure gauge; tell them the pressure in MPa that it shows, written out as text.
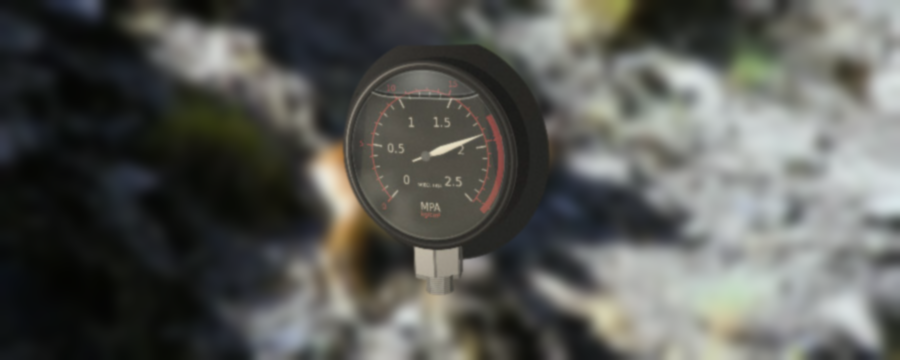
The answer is 1.9 MPa
